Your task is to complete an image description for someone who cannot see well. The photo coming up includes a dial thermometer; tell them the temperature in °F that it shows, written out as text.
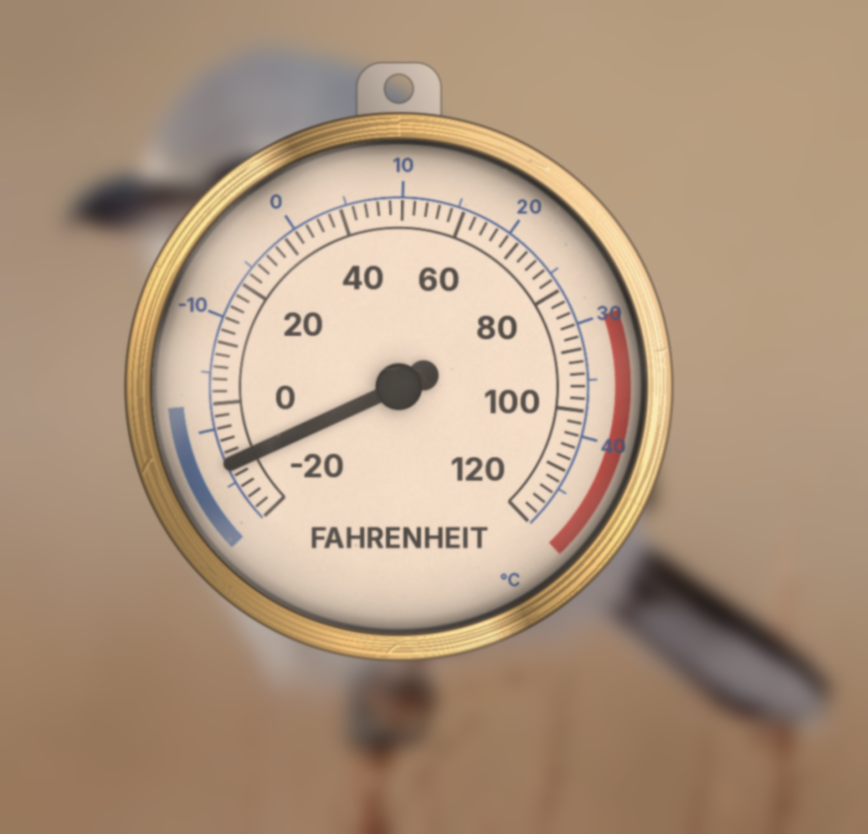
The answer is -10 °F
